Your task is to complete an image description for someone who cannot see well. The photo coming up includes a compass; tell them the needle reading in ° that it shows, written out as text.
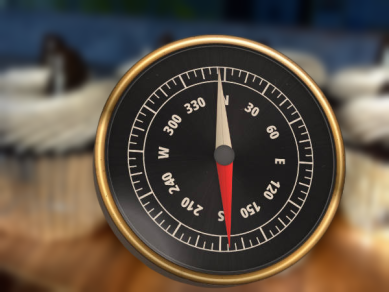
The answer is 175 °
